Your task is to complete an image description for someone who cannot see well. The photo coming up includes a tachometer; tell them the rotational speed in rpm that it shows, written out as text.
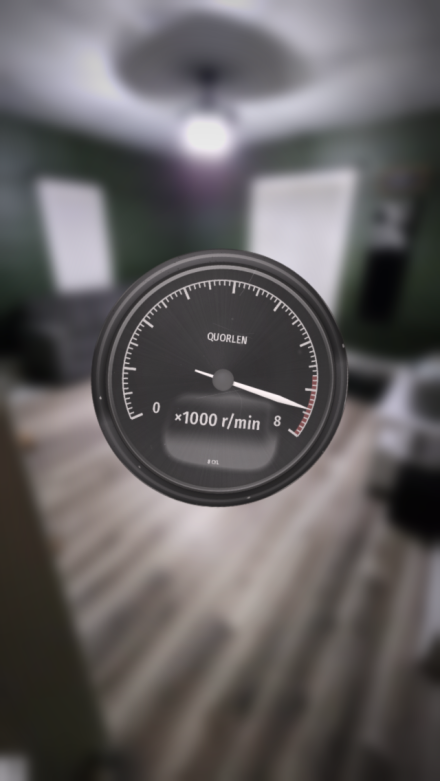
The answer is 7400 rpm
